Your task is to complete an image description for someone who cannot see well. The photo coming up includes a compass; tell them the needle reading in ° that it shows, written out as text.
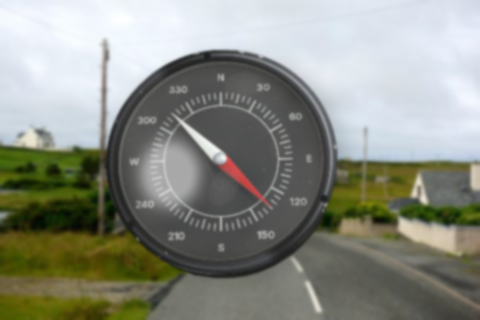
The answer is 135 °
